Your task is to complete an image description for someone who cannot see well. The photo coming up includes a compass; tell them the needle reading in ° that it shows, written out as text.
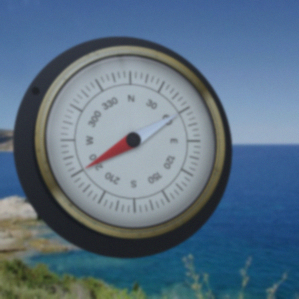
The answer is 240 °
